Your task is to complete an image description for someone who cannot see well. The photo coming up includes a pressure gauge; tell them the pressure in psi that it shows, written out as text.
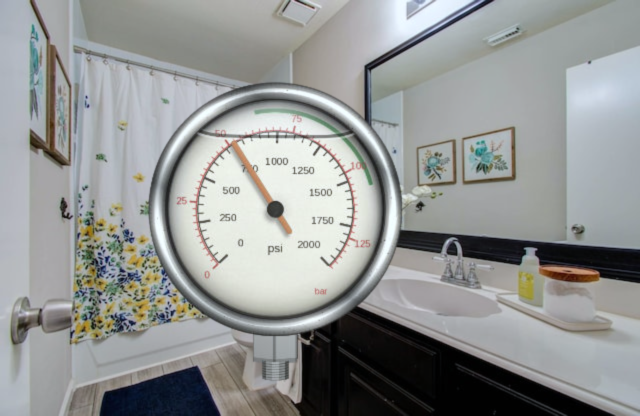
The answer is 750 psi
